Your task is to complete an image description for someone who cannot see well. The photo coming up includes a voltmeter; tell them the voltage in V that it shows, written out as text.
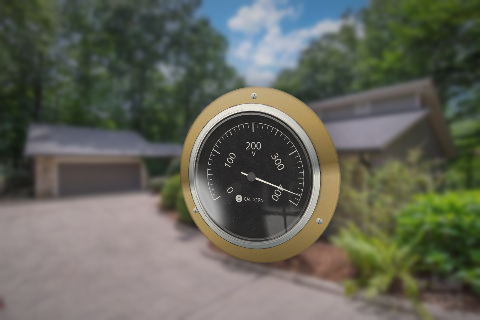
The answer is 380 V
